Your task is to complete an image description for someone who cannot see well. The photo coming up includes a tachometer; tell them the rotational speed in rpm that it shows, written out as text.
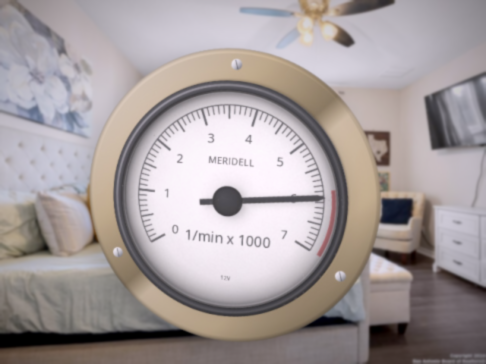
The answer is 6000 rpm
